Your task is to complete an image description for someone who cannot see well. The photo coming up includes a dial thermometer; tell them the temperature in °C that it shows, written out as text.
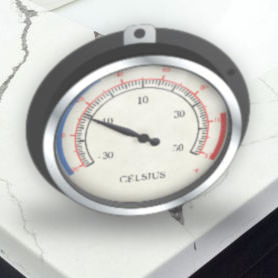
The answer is -10 °C
